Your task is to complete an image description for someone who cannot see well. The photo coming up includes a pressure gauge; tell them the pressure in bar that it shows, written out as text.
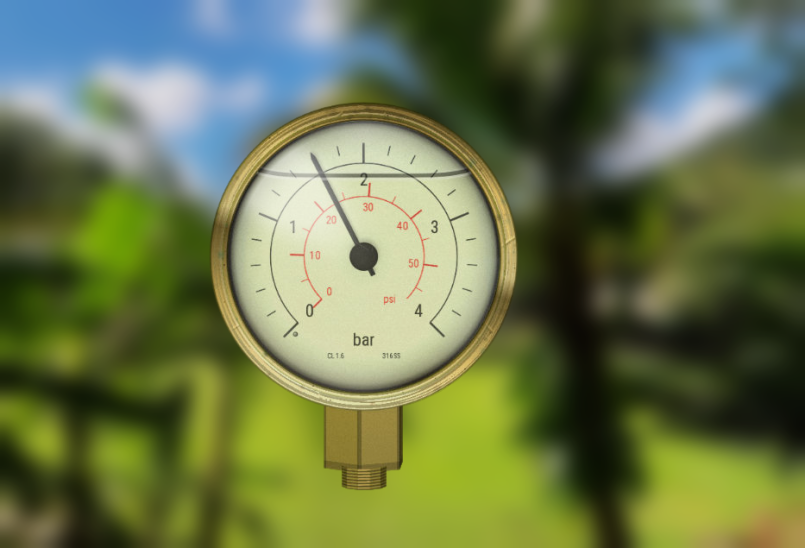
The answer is 1.6 bar
